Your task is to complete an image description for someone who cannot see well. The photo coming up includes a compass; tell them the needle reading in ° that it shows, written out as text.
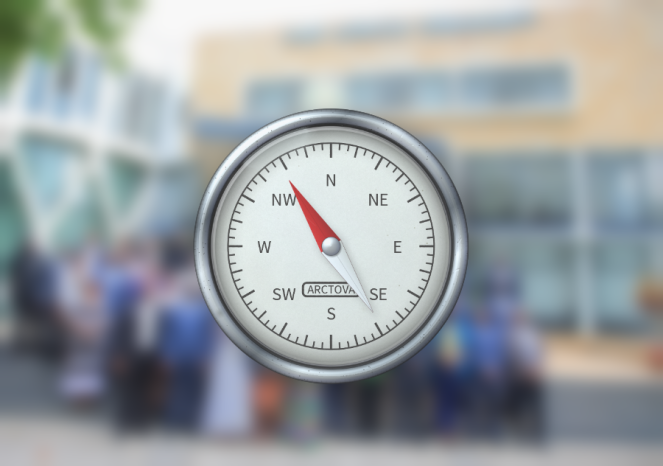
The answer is 327.5 °
